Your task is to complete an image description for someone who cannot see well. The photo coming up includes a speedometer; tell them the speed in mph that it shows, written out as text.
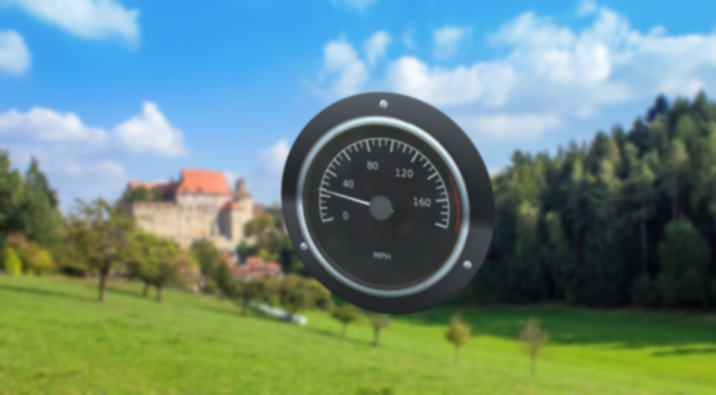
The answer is 25 mph
